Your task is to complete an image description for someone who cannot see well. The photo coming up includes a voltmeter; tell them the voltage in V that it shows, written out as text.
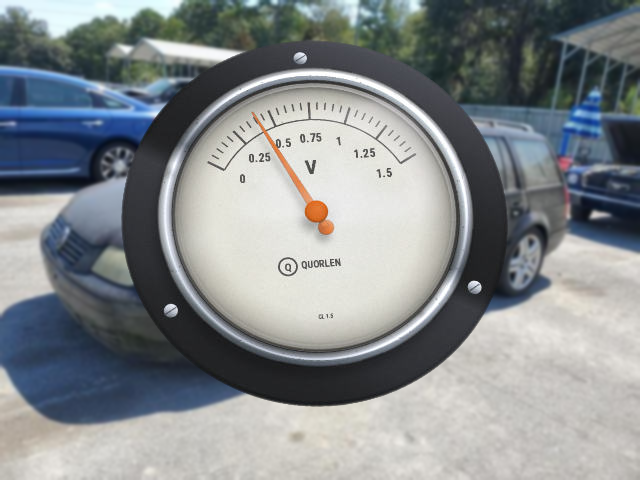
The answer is 0.4 V
